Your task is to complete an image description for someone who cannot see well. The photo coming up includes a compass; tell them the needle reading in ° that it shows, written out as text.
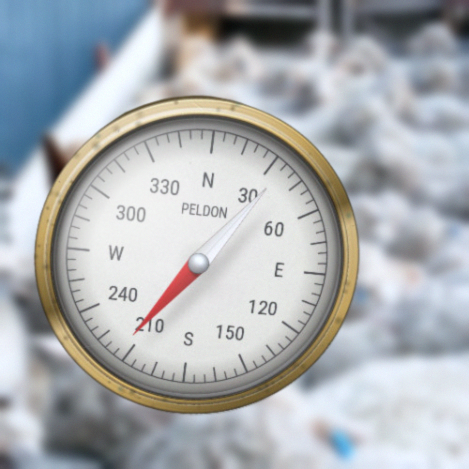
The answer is 215 °
